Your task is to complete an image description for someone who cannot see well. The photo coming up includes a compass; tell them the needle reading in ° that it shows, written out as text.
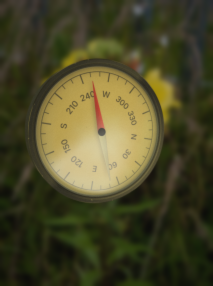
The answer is 250 °
